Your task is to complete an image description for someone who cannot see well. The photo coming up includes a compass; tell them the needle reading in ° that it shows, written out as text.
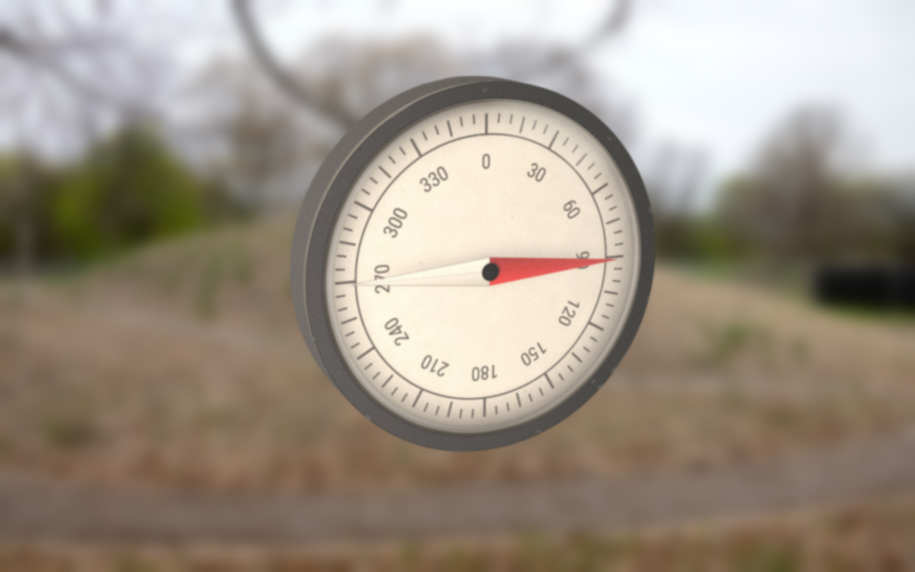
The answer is 90 °
